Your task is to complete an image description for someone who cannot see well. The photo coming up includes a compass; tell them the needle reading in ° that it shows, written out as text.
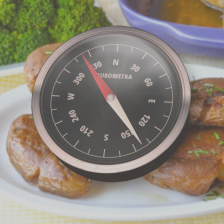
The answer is 322.5 °
